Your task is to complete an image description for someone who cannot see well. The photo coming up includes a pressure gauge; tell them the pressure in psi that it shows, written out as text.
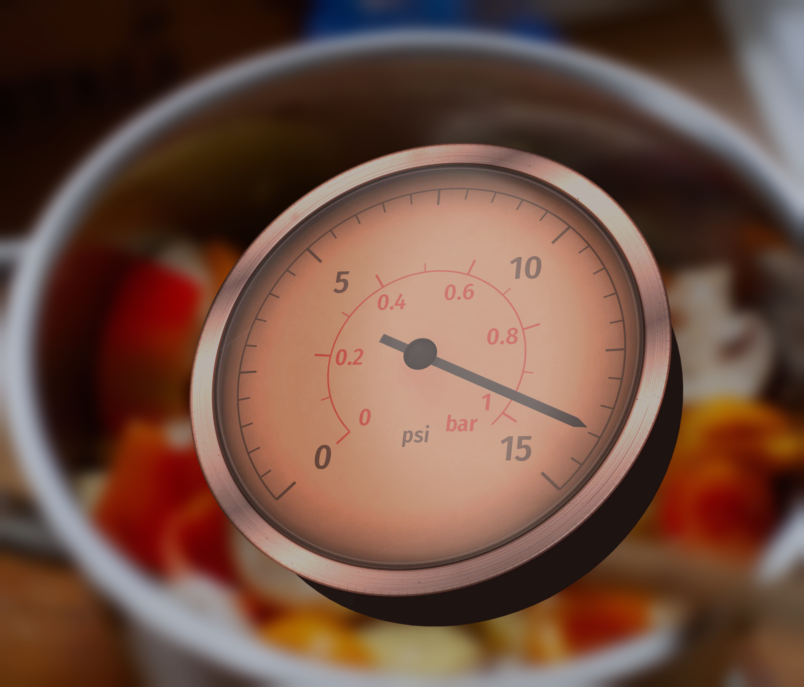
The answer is 14 psi
